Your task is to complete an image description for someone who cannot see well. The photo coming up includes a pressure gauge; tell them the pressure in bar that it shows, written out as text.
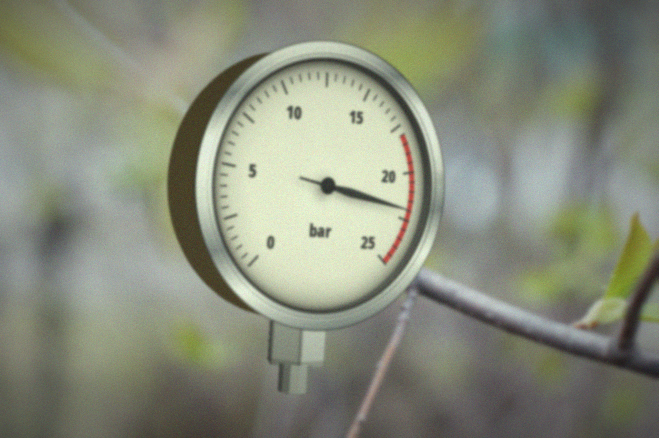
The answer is 22 bar
